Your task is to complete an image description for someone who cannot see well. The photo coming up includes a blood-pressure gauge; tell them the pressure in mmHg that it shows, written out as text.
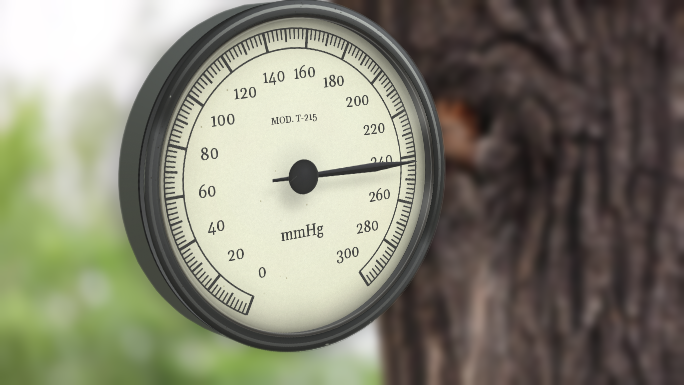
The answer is 242 mmHg
